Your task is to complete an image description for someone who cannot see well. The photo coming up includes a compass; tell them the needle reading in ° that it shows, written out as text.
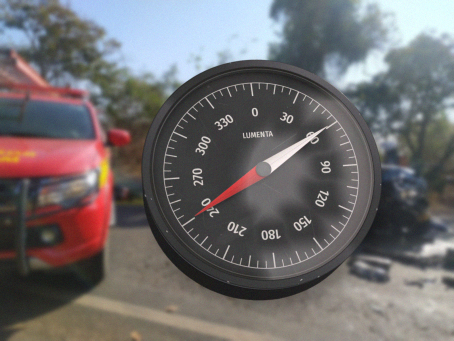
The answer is 240 °
